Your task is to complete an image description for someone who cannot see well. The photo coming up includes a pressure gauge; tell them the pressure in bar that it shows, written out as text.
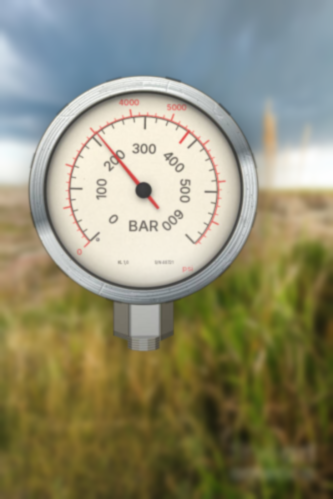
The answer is 210 bar
